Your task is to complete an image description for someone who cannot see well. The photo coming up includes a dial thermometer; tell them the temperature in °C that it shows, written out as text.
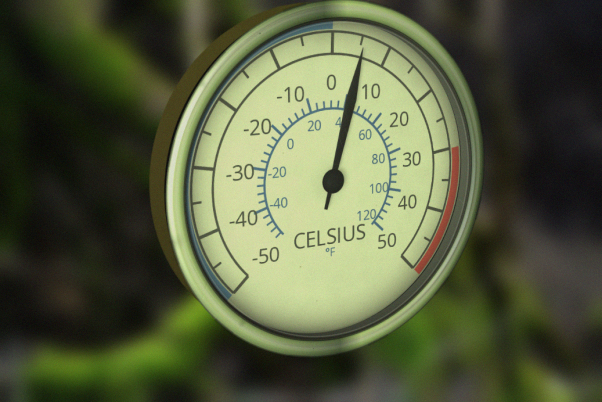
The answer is 5 °C
